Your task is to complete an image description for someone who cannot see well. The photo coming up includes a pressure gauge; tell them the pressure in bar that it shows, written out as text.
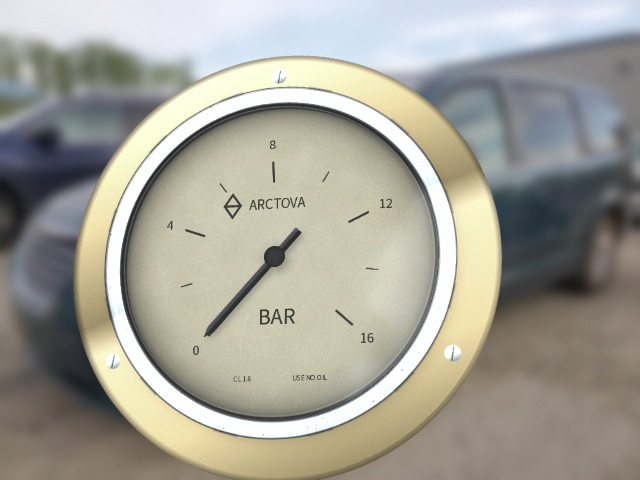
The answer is 0 bar
